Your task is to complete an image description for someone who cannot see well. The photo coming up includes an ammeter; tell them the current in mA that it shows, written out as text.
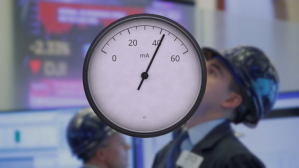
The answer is 42.5 mA
